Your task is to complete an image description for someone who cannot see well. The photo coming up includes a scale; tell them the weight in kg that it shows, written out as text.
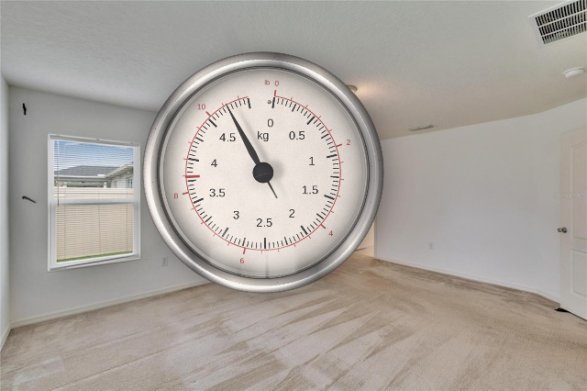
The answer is 4.75 kg
